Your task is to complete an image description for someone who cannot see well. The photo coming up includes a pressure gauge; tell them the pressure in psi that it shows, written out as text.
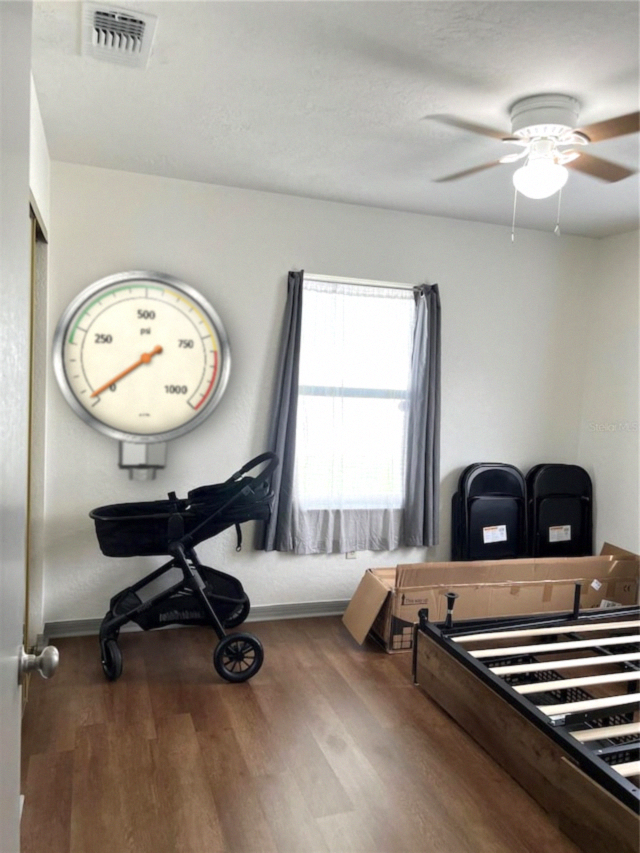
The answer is 25 psi
